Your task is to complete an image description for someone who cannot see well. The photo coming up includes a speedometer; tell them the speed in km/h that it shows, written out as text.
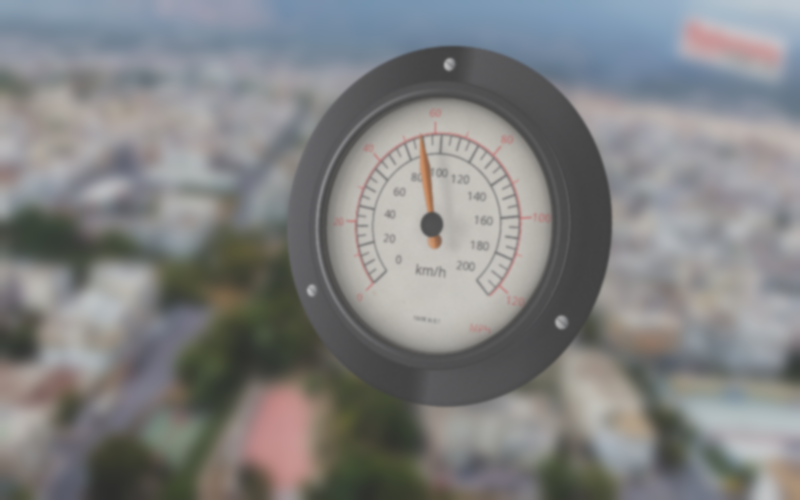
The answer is 90 km/h
